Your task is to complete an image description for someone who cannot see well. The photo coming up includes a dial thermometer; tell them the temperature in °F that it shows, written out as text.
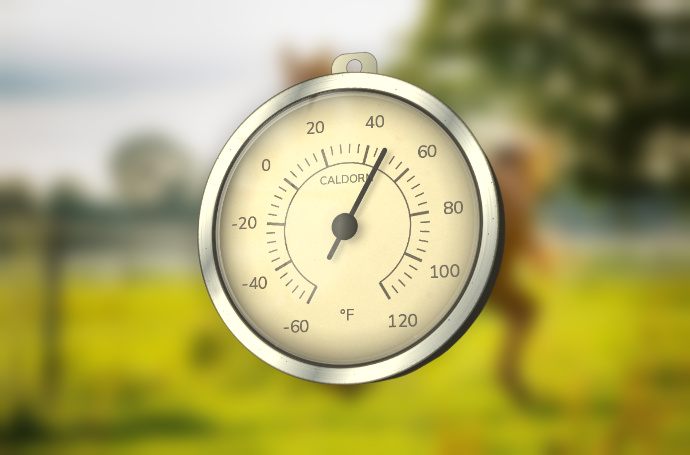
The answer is 48 °F
